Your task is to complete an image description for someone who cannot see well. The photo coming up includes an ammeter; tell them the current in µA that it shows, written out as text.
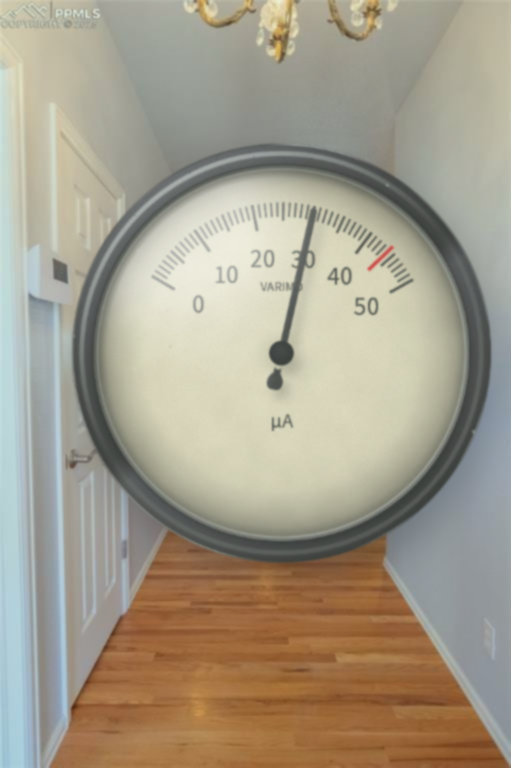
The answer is 30 µA
